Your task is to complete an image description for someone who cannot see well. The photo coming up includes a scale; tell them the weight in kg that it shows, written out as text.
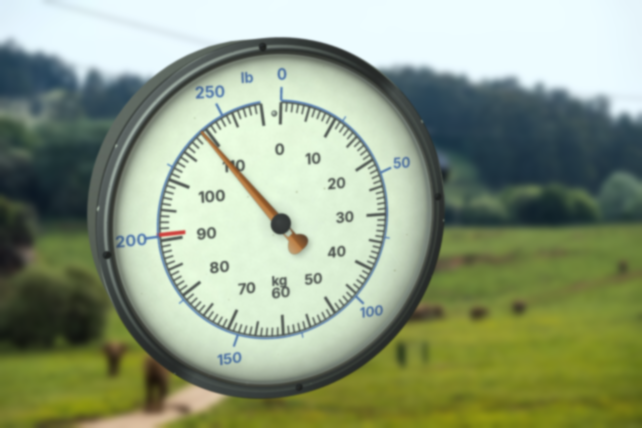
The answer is 109 kg
